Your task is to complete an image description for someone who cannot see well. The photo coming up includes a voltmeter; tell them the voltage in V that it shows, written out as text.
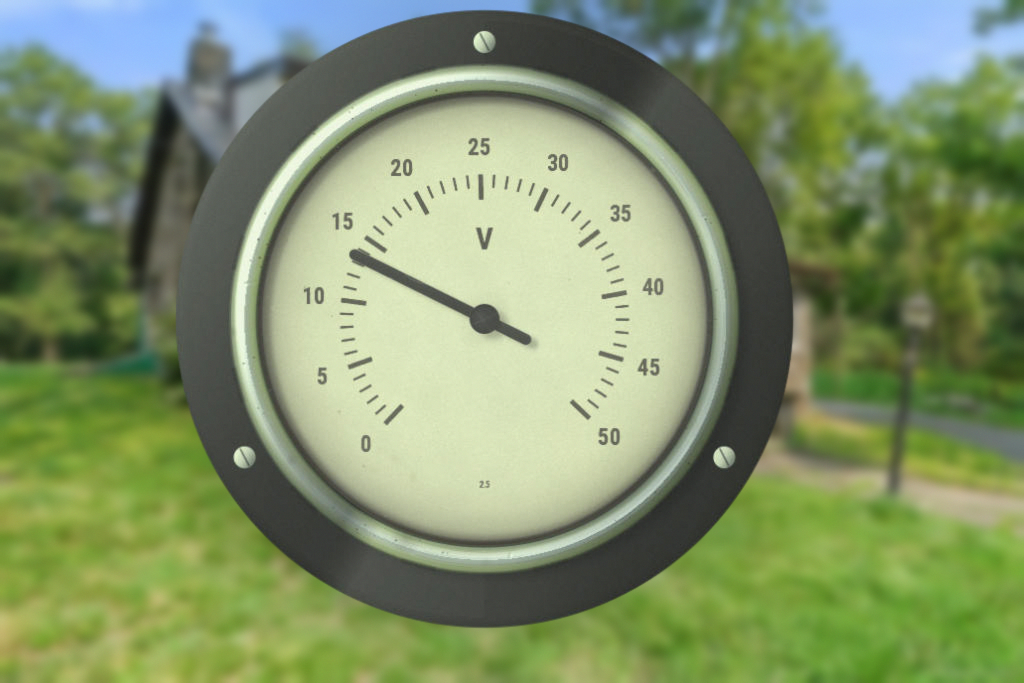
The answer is 13.5 V
